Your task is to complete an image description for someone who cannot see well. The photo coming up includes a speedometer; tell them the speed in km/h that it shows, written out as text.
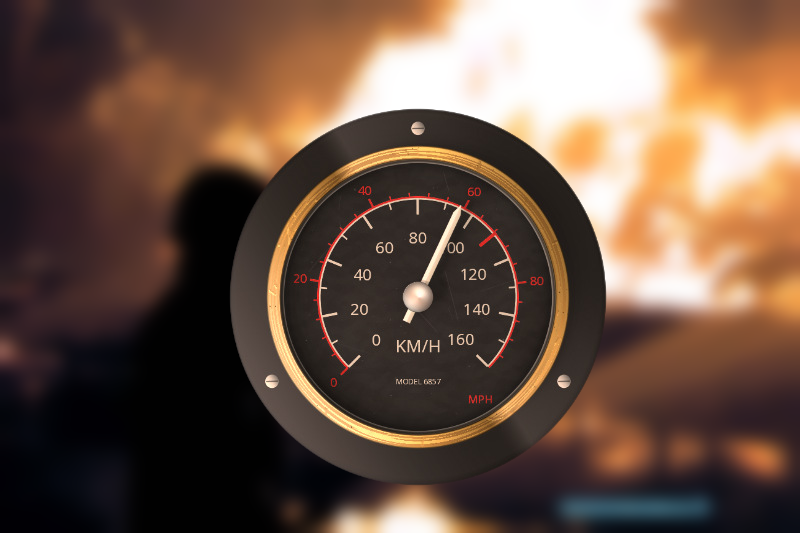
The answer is 95 km/h
